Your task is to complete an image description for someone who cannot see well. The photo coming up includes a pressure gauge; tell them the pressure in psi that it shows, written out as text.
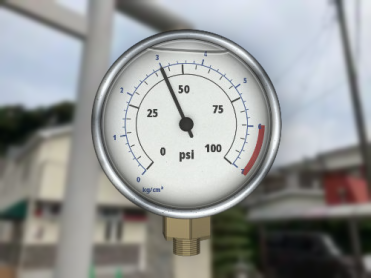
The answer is 42.5 psi
